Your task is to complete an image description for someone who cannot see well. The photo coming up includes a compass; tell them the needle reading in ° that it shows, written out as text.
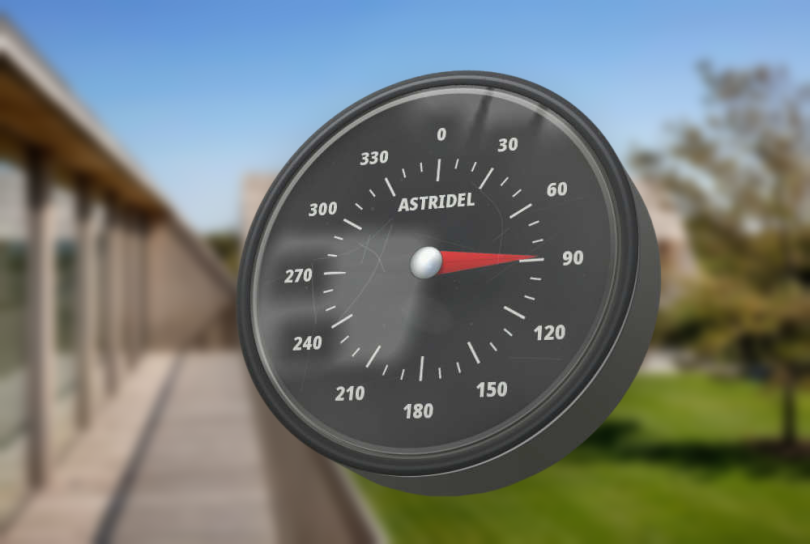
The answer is 90 °
